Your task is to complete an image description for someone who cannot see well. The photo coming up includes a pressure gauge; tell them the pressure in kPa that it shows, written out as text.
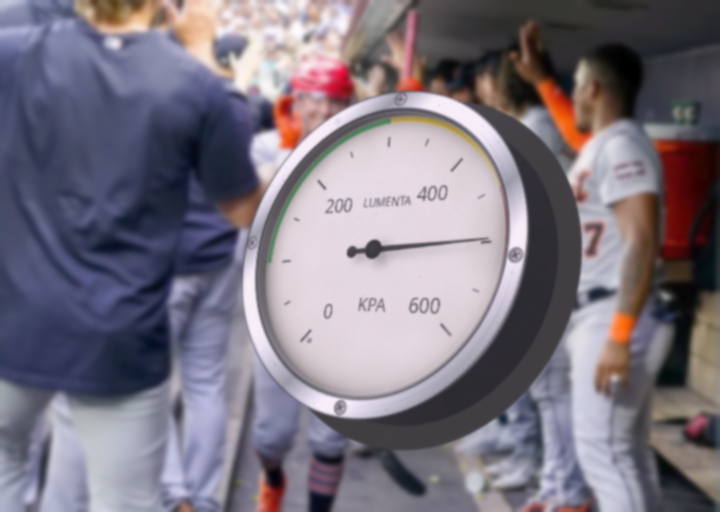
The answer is 500 kPa
